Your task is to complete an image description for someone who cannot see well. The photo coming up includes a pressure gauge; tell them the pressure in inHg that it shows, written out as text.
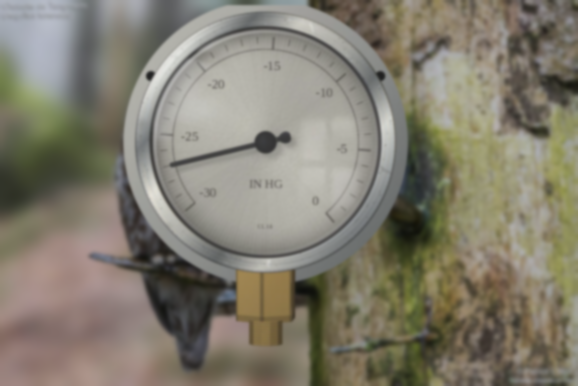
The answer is -27 inHg
